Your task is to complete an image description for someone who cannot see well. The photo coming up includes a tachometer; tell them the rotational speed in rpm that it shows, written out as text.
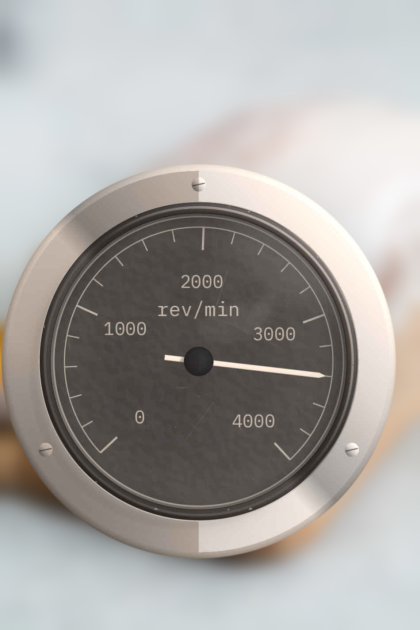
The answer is 3400 rpm
